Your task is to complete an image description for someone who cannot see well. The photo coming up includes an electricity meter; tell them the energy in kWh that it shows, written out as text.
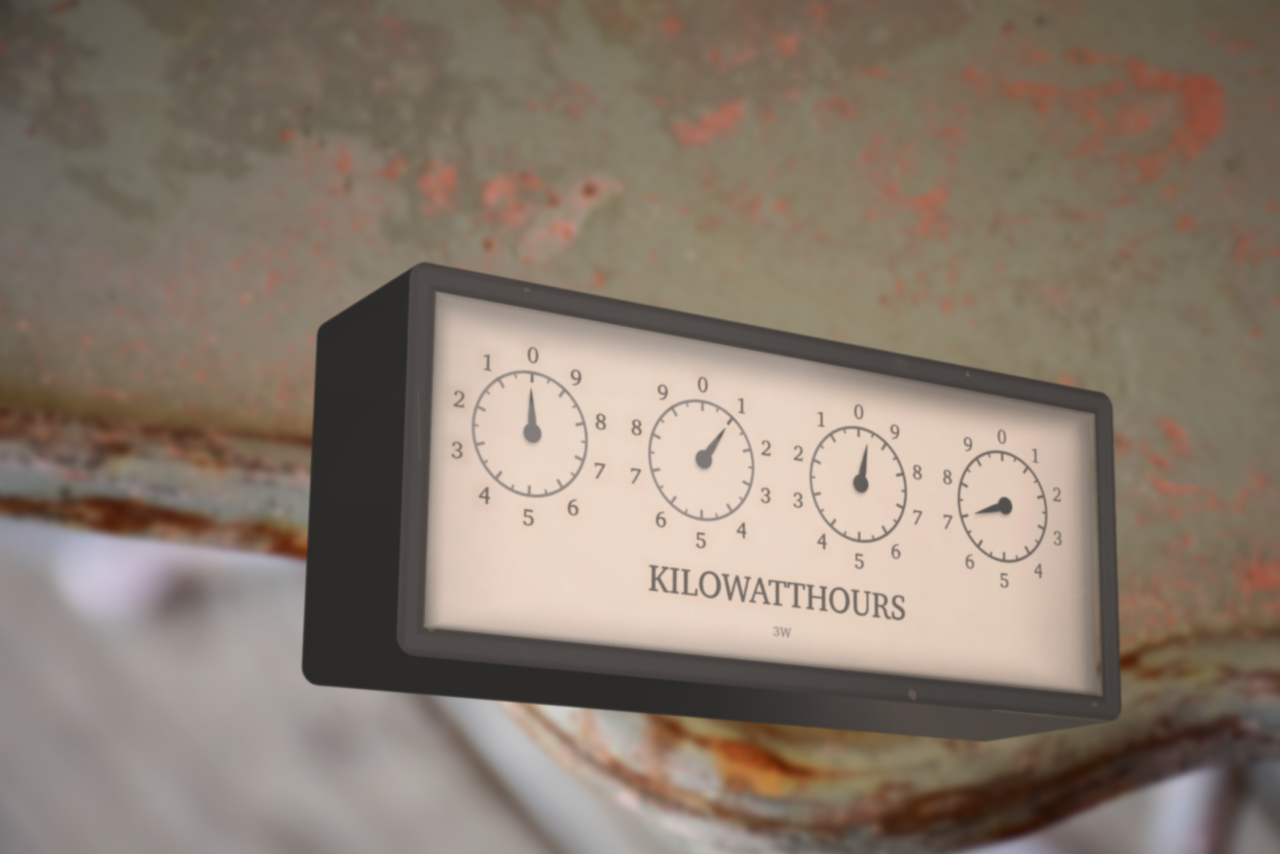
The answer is 97 kWh
